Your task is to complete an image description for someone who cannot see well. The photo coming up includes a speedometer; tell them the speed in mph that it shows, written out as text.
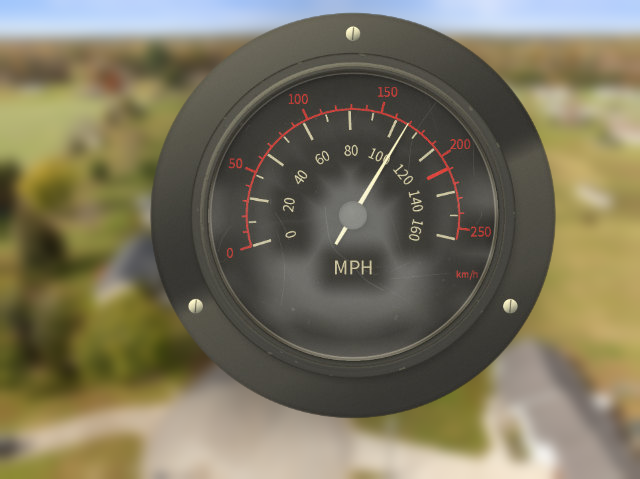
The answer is 105 mph
